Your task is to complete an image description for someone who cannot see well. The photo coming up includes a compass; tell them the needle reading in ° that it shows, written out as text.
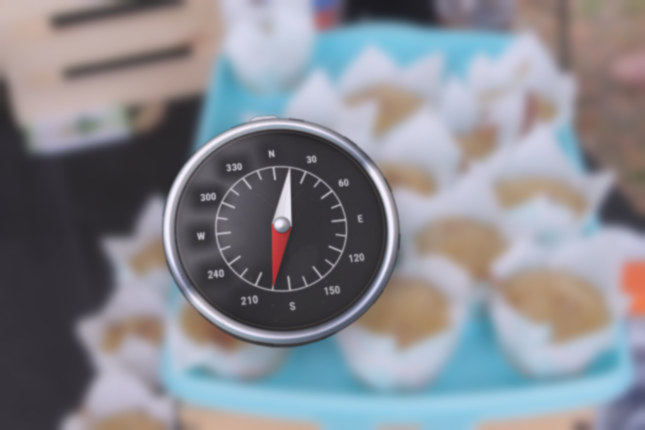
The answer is 195 °
